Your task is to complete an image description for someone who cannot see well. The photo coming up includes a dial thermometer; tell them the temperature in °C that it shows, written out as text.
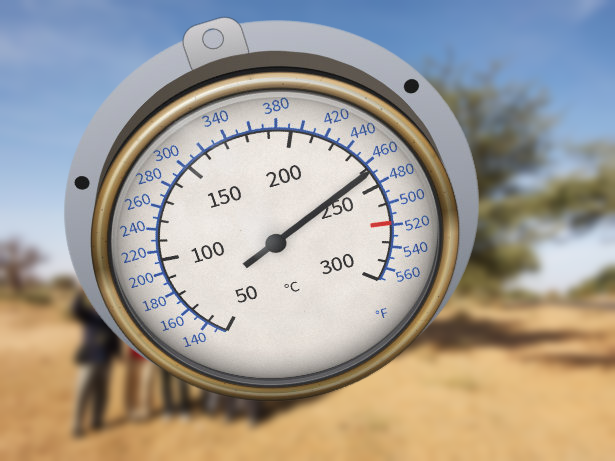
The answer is 240 °C
